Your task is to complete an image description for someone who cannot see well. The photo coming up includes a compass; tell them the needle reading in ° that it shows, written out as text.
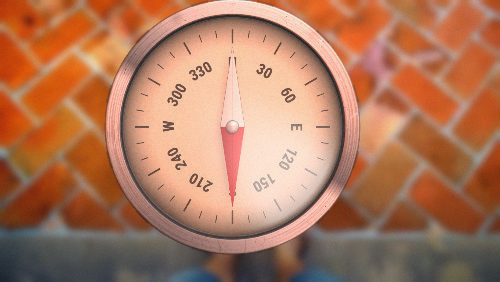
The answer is 180 °
